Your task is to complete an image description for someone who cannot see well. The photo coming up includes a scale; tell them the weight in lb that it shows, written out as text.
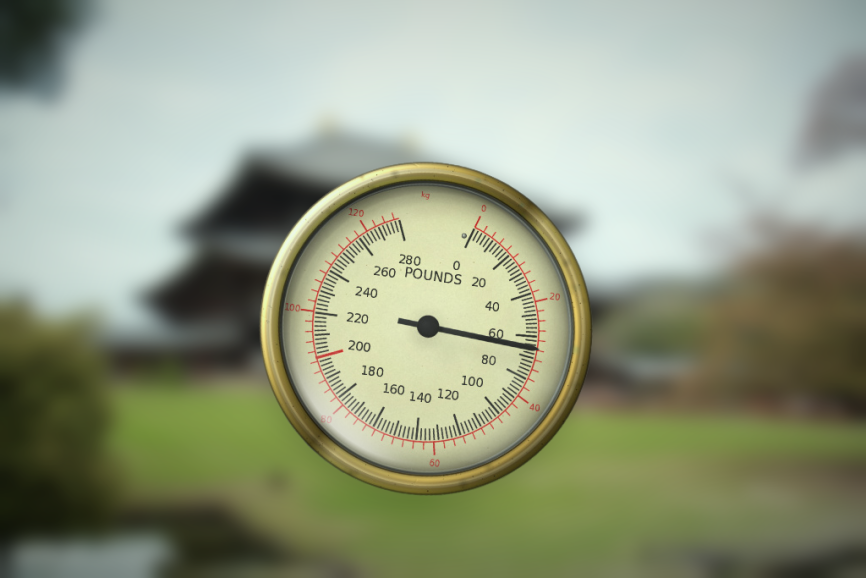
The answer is 66 lb
